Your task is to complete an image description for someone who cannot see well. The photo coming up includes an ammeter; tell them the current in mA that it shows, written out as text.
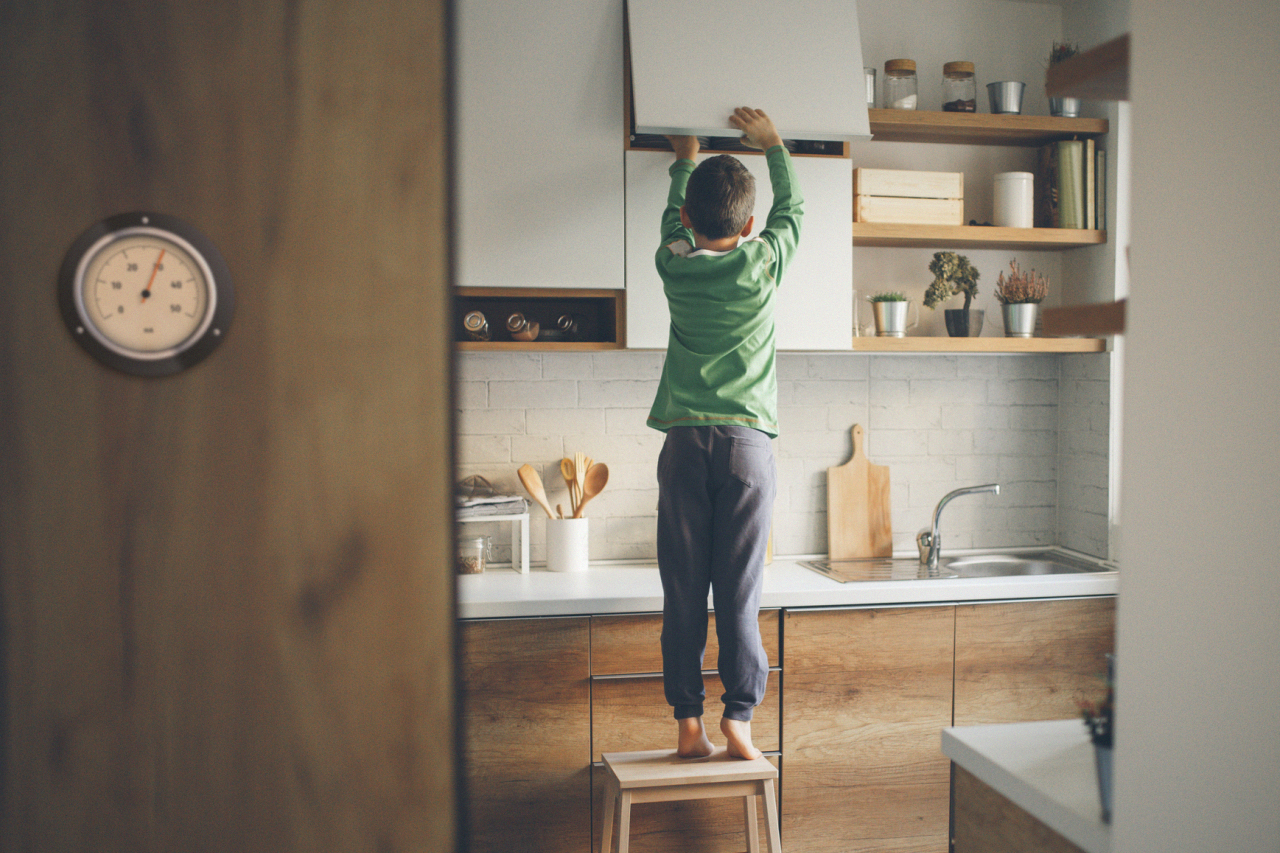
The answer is 30 mA
